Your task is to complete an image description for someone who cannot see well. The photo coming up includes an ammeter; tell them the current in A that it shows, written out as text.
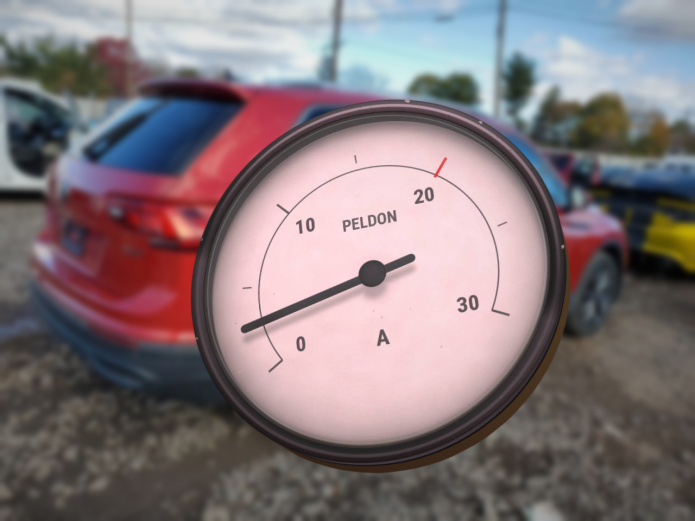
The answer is 2.5 A
